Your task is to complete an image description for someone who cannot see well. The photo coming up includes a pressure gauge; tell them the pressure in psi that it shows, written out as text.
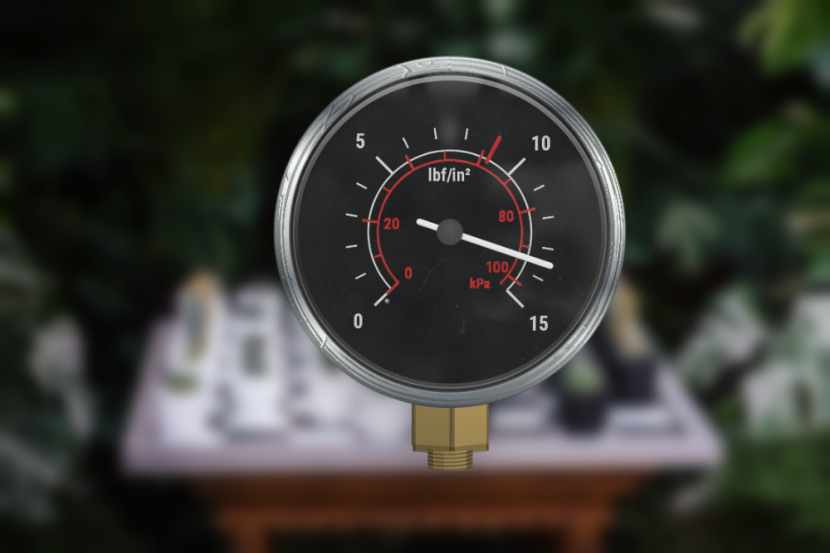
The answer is 13.5 psi
